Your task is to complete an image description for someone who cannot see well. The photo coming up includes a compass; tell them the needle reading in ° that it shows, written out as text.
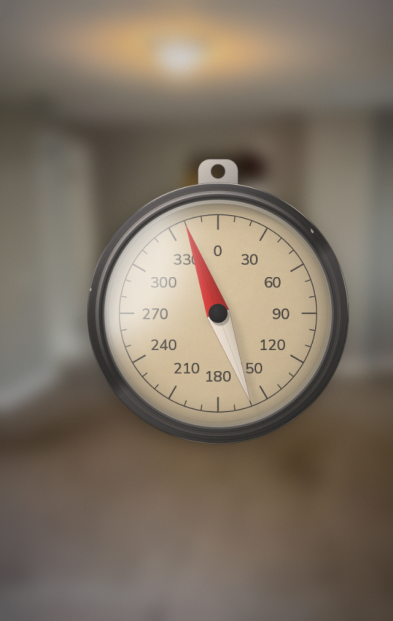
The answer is 340 °
